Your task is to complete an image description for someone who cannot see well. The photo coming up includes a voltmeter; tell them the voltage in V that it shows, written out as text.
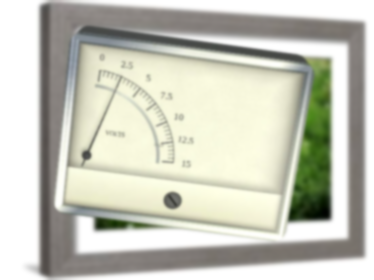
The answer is 2.5 V
